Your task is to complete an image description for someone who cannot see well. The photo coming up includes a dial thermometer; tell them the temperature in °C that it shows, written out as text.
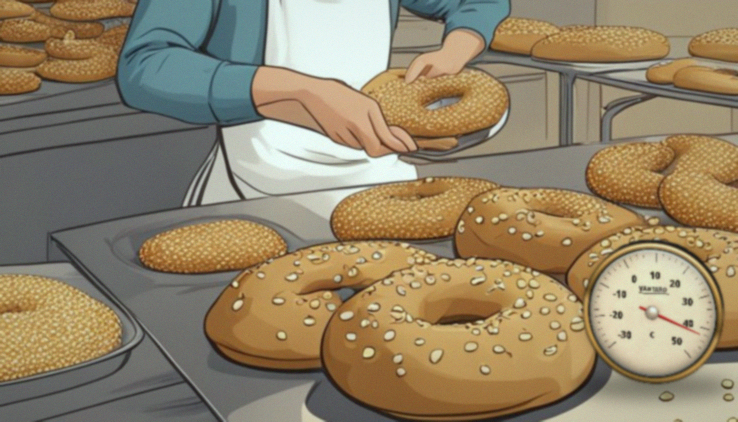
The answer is 42 °C
